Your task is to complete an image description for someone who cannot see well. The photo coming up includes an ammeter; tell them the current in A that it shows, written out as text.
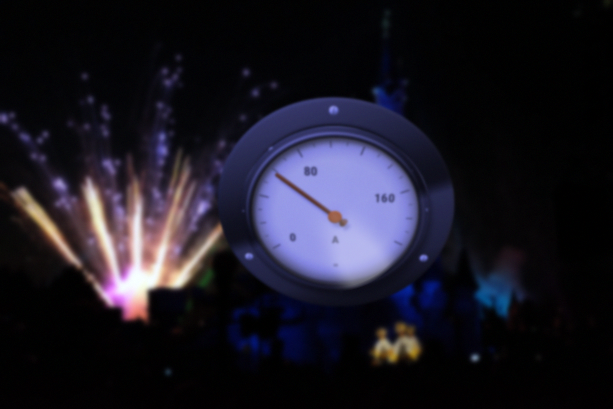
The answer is 60 A
